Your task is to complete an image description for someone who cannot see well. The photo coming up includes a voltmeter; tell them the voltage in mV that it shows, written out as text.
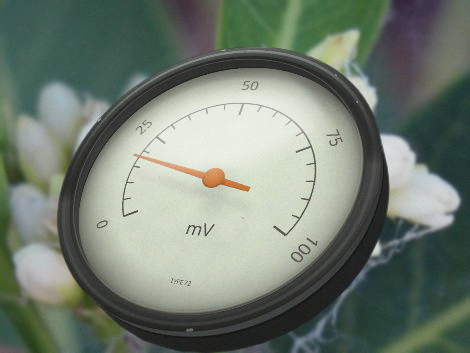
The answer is 17.5 mV
